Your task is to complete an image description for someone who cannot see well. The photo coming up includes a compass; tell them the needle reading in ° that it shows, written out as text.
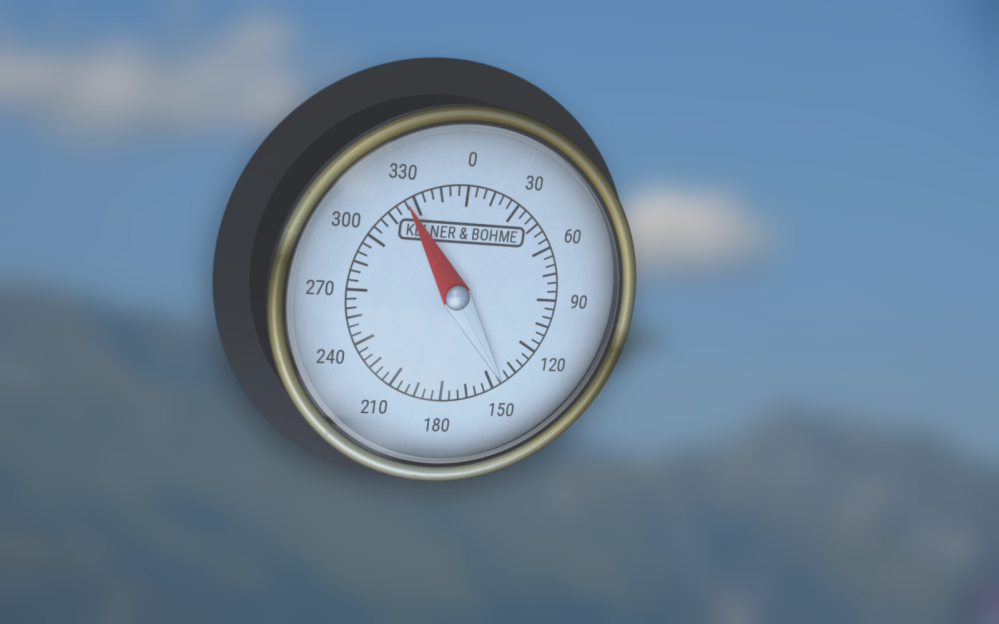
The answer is 325 °
